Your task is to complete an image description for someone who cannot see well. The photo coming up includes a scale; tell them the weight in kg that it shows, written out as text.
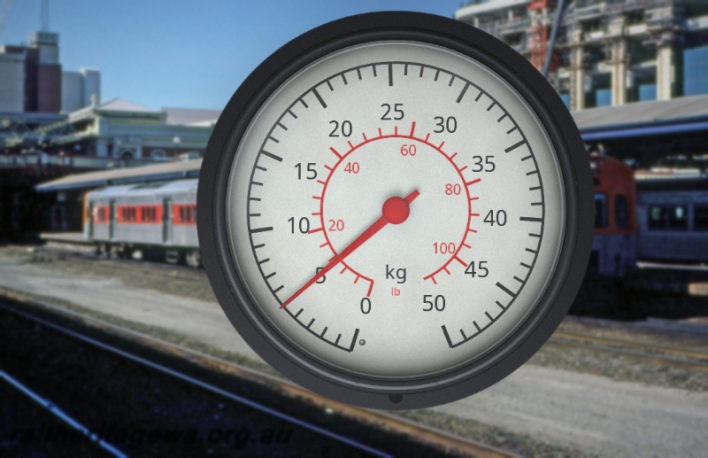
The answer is 5 kg
